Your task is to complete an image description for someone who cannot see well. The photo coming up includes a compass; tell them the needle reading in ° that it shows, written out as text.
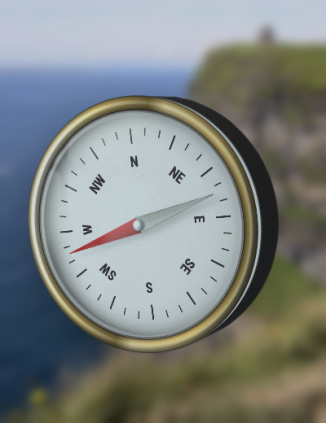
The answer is 255 °
